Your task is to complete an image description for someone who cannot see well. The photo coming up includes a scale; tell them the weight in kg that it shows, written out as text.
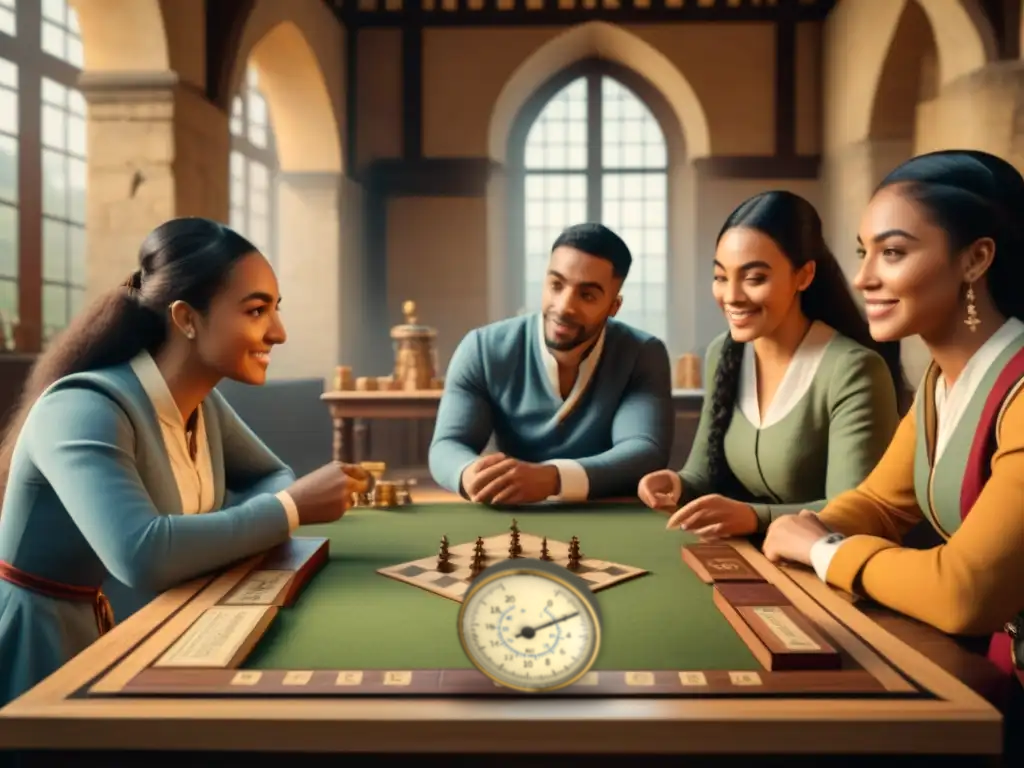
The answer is 2 kg
